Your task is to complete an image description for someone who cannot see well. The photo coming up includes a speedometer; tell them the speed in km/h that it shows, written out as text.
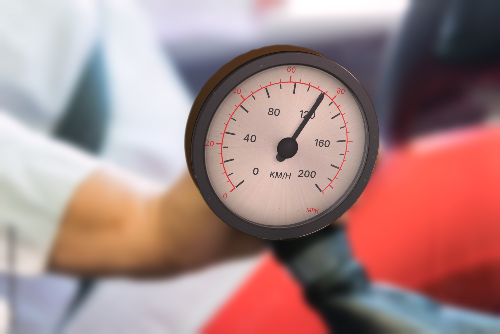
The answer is 120 km/h
